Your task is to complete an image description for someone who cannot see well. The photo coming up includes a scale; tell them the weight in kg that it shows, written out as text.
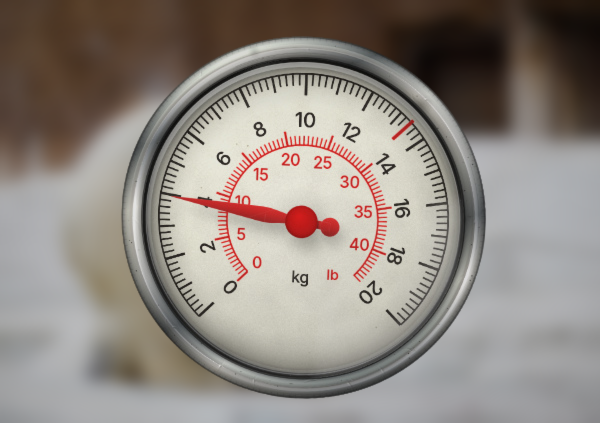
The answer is 4 kg
